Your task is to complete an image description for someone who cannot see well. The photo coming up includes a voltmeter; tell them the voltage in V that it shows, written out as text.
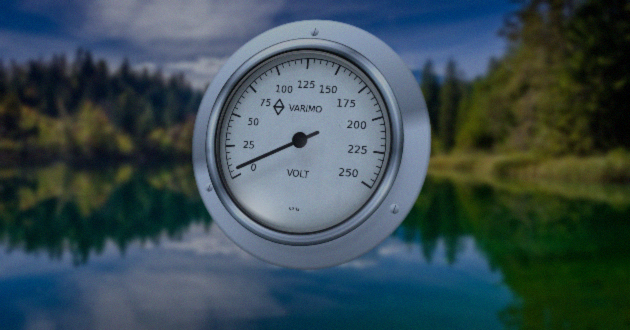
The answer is 5 V
